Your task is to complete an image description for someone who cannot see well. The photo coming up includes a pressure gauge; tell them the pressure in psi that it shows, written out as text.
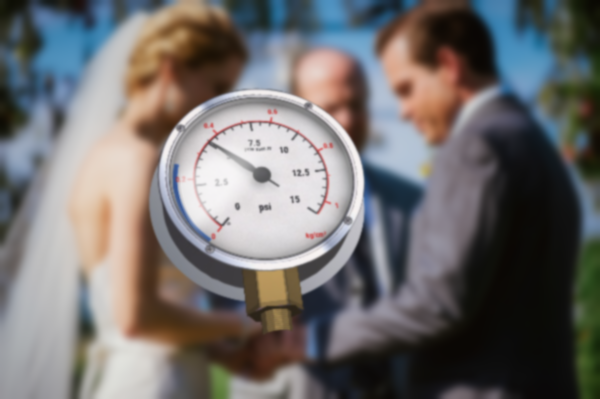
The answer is 5 psi
